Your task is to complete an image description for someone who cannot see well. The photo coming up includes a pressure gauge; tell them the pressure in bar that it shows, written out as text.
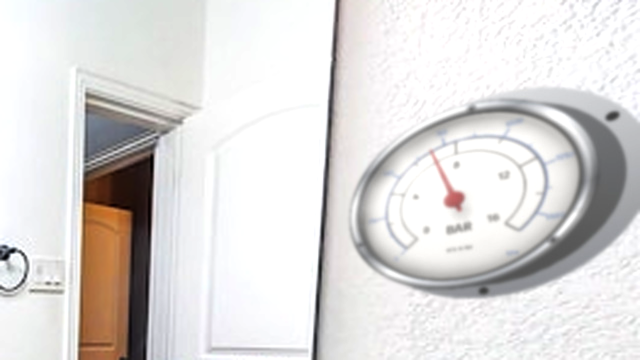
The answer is 7 bar
